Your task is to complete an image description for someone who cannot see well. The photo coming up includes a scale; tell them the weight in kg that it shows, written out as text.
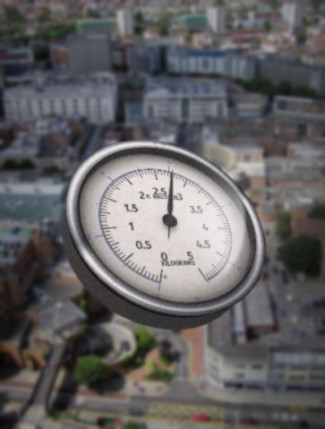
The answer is 2.75 kg
